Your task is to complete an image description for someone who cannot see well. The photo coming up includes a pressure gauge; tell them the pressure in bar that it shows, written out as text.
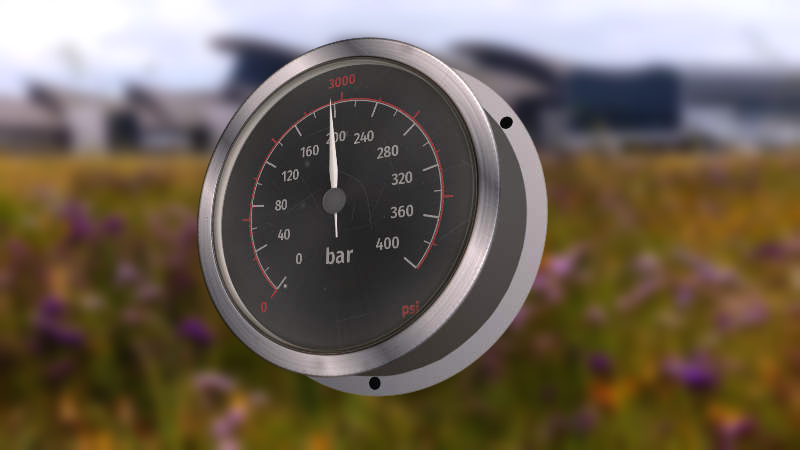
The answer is 200 bar
